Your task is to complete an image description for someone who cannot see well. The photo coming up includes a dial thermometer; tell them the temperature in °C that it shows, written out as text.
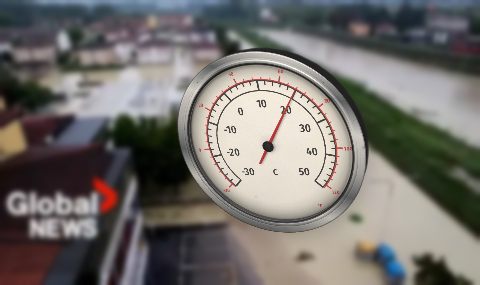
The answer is 20 °C
